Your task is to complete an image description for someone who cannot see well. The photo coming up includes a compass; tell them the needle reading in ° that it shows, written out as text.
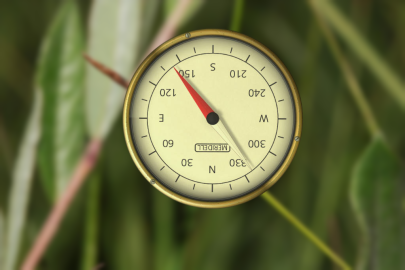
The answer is 142.5 °
